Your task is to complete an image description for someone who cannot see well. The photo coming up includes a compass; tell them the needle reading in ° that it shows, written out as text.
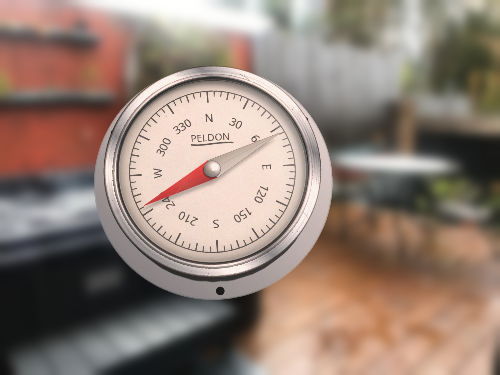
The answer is 245 °
